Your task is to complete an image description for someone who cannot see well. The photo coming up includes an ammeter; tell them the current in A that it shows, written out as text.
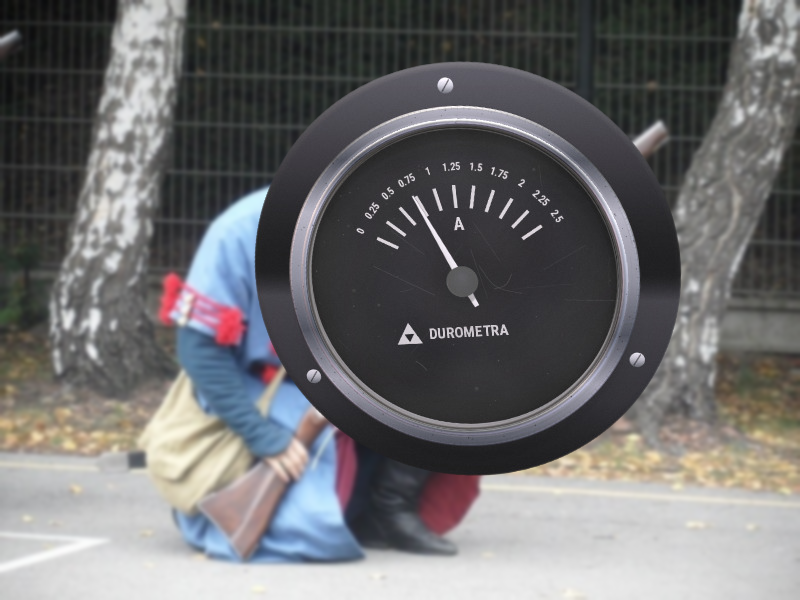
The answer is 0.75 A
